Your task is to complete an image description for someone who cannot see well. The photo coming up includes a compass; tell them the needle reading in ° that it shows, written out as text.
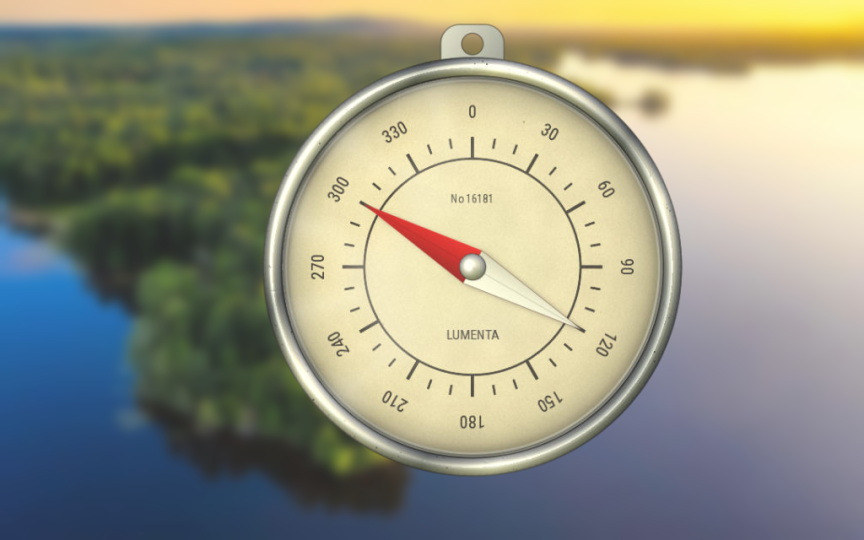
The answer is 300 °
